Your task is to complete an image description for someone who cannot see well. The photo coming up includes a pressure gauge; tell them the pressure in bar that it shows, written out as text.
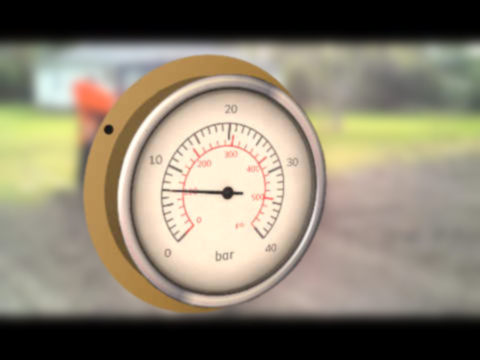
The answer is 7 bar
